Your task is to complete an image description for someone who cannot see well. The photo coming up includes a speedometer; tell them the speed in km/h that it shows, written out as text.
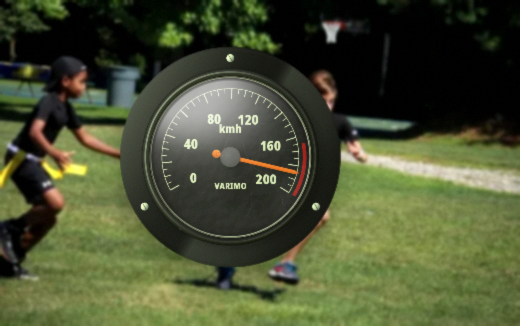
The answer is 185 km/h
